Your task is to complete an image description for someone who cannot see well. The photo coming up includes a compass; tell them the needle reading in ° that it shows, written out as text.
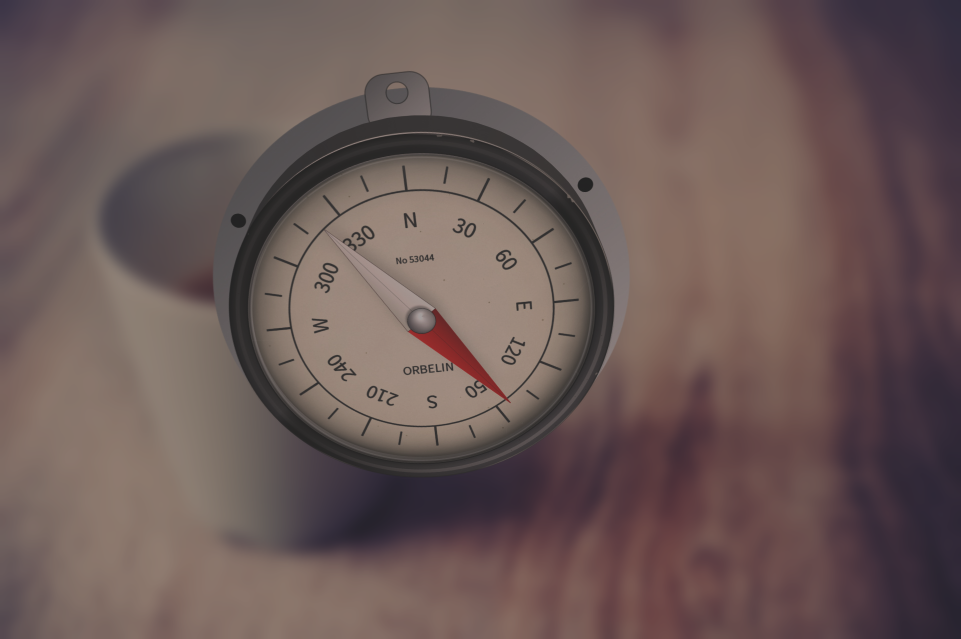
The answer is 142.5 °
